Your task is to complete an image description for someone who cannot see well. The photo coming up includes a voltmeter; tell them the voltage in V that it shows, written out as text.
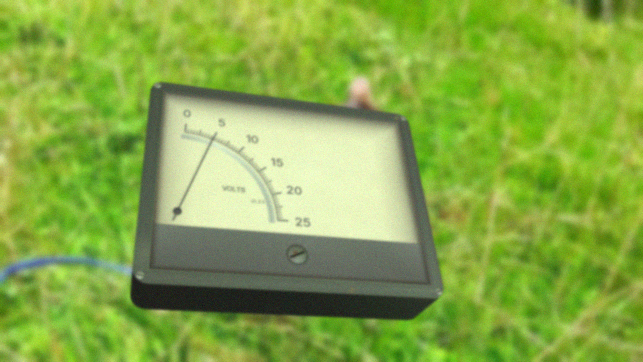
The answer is 5 V
